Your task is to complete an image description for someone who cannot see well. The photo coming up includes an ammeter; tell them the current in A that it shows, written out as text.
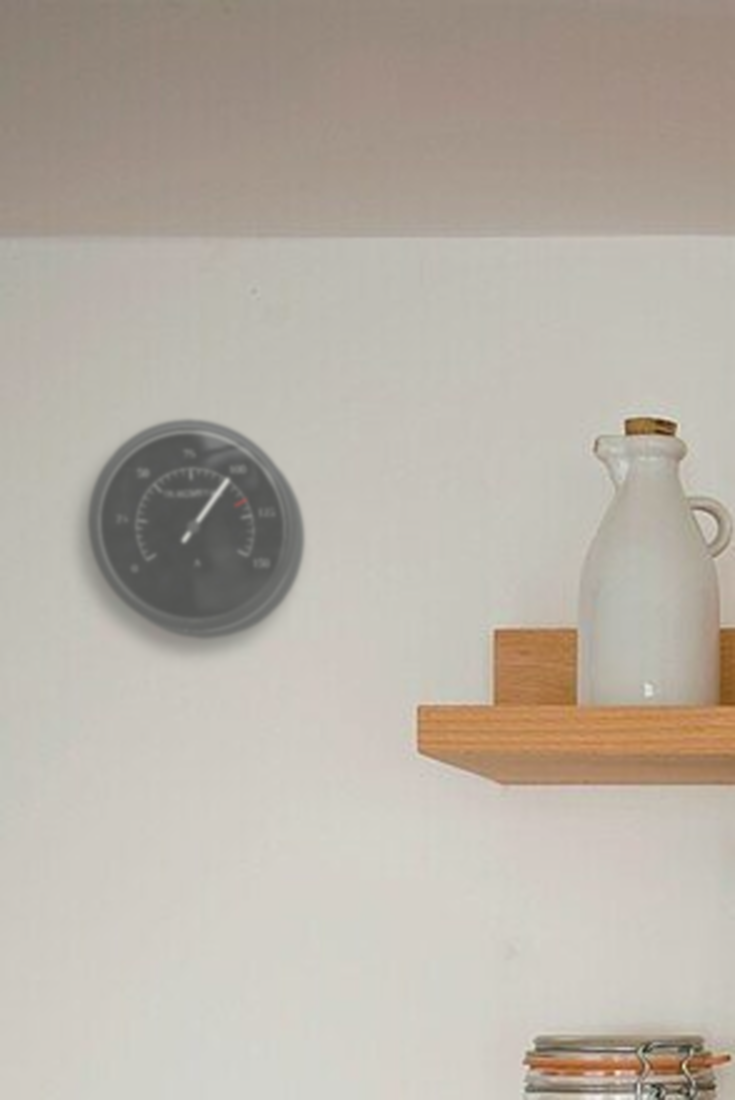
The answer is 100 A
